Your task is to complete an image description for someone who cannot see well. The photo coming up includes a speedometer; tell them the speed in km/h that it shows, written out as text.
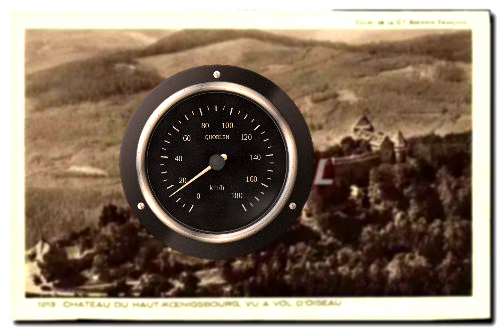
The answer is 15 km/h
